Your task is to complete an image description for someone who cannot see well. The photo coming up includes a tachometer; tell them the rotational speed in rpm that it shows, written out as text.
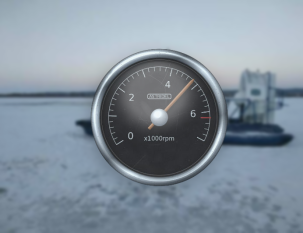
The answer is 4800 rpm
